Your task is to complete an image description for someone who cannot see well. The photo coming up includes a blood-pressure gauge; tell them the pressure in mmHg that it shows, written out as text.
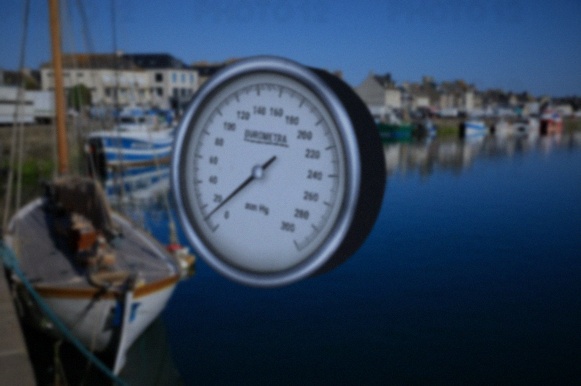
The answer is 10 mmHg
